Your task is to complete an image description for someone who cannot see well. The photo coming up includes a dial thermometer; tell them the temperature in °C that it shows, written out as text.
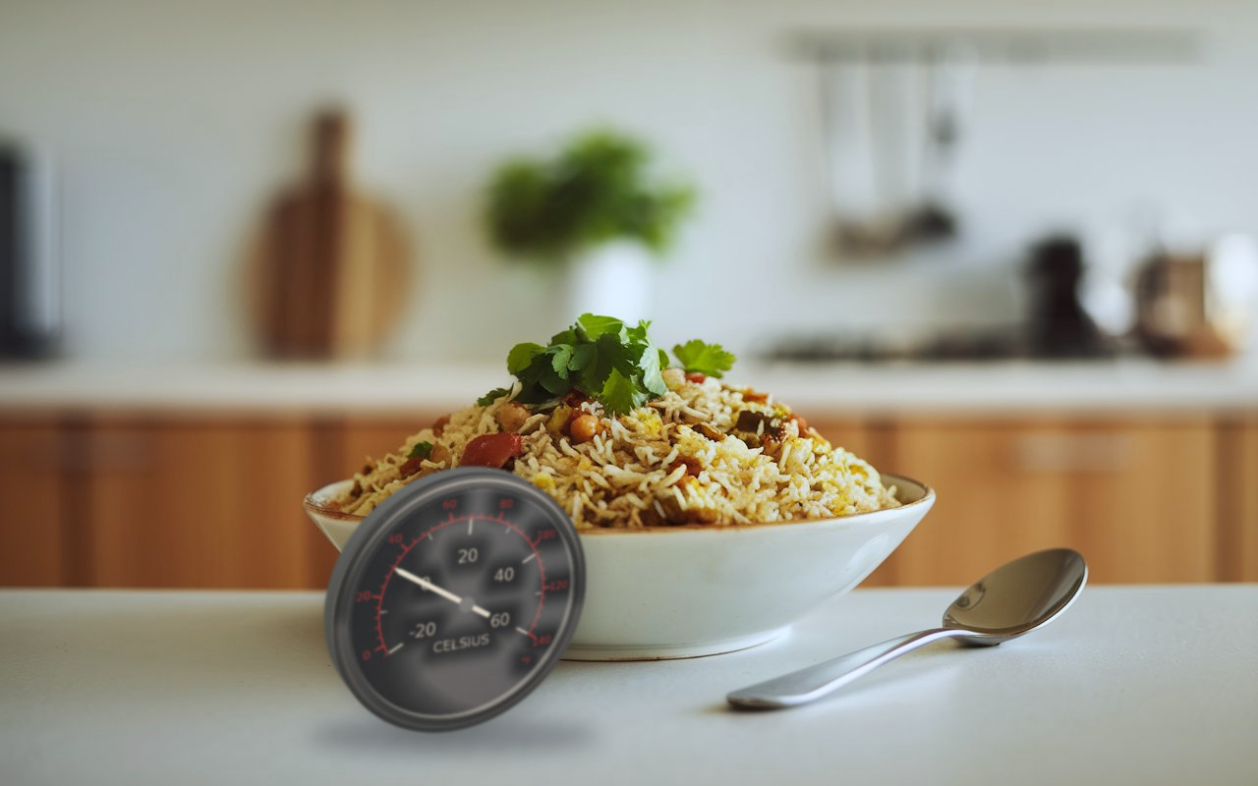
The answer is 0 °C
